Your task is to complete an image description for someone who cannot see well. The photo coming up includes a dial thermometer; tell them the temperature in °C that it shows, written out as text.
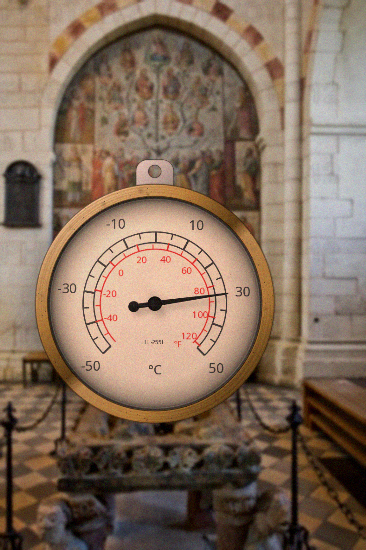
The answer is 30 °C
